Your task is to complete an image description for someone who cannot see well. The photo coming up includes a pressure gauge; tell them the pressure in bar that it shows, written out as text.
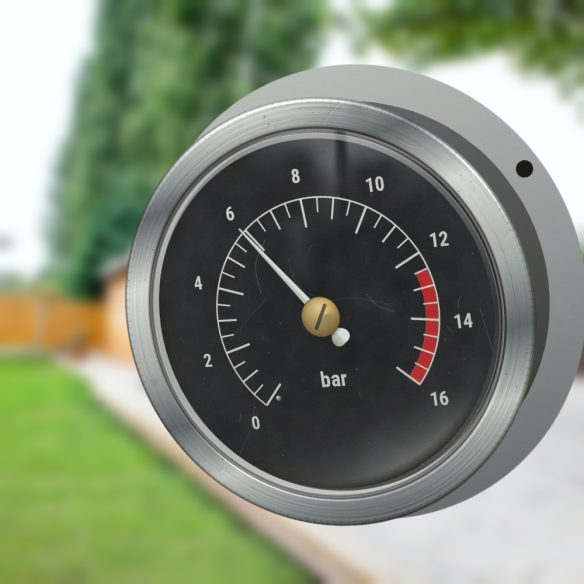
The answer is 6 bar
